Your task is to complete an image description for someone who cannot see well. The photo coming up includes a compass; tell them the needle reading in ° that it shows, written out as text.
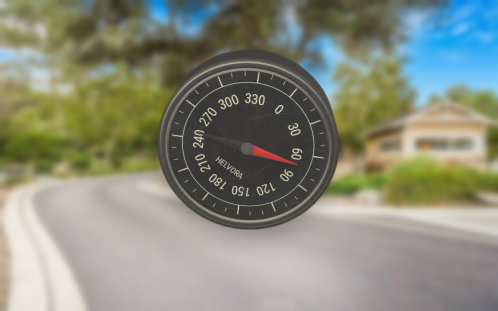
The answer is 70 °
